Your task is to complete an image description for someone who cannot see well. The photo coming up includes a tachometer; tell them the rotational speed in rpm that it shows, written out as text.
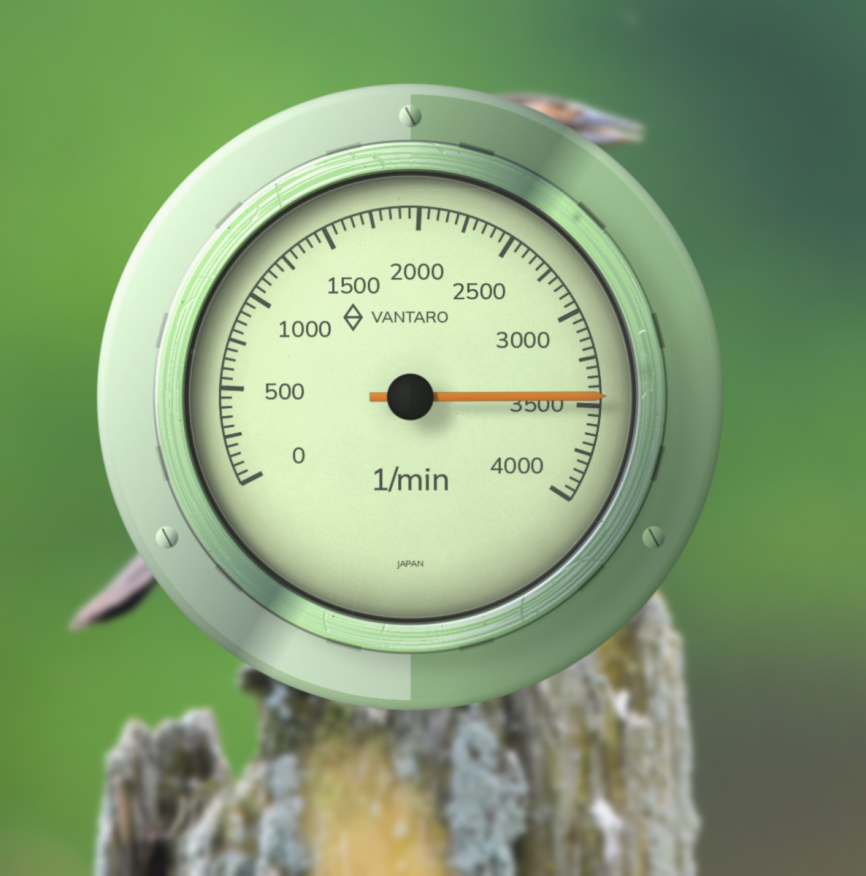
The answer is 3450 rpm
